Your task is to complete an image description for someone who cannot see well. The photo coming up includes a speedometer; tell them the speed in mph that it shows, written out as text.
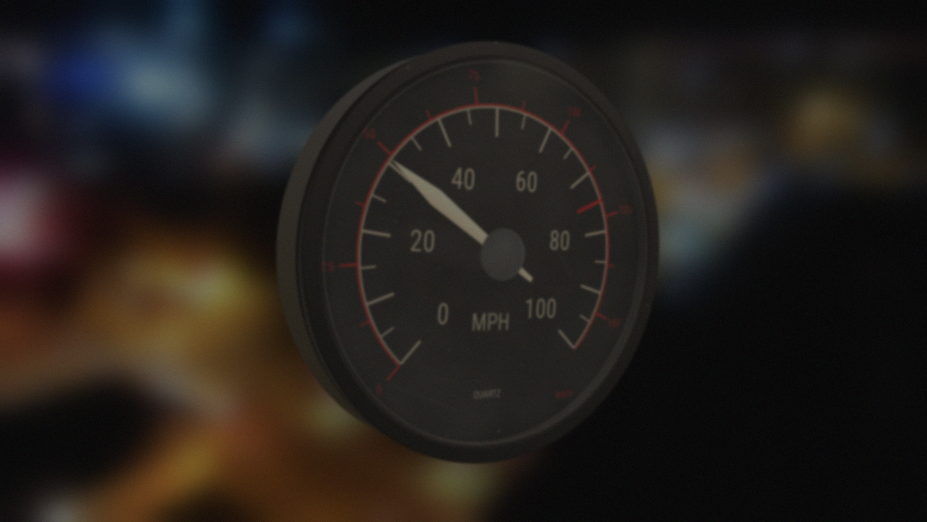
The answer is 30 mph
